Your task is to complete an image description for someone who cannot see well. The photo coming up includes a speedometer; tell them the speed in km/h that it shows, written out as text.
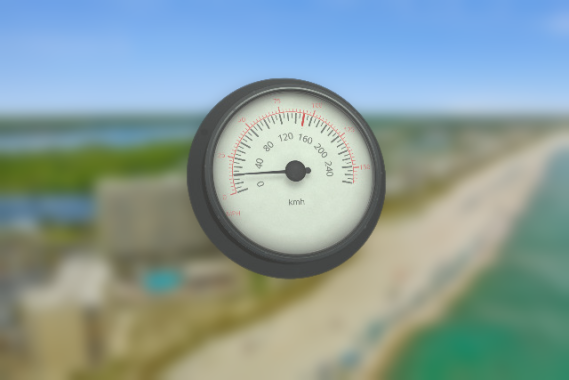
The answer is 20 km/h
